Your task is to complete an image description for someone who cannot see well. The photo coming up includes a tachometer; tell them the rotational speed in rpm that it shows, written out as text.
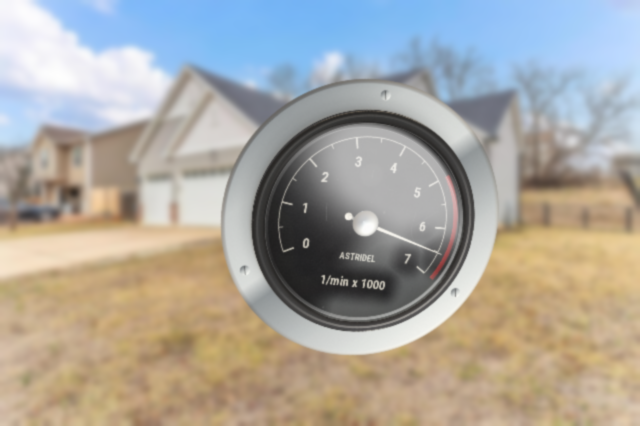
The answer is 6500 rpm
